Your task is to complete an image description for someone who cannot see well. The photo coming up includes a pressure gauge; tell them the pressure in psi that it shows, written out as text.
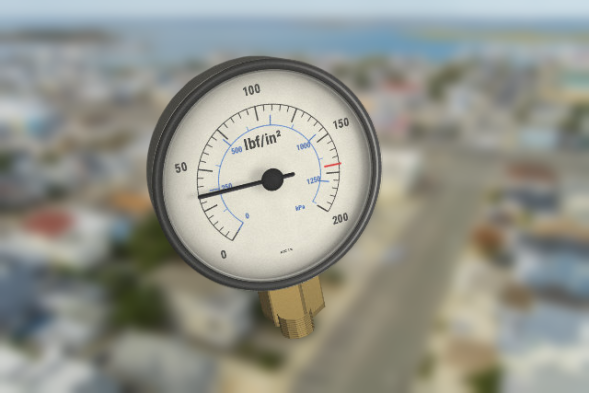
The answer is 35 psi
